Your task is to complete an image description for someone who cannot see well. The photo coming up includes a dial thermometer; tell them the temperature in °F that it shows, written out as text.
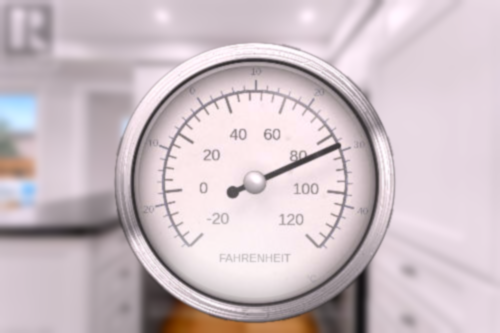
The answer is 84 °F
